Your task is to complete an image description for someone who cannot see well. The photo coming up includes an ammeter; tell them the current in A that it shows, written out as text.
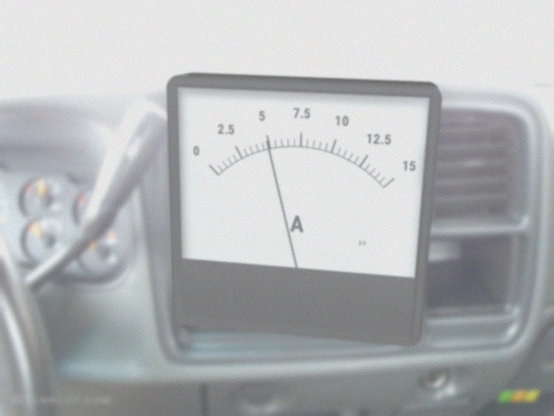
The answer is 5 A
